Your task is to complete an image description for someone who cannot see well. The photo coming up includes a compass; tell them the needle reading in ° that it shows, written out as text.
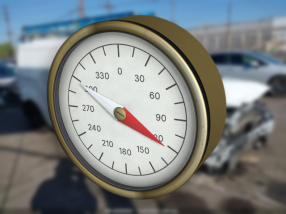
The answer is 120 °
